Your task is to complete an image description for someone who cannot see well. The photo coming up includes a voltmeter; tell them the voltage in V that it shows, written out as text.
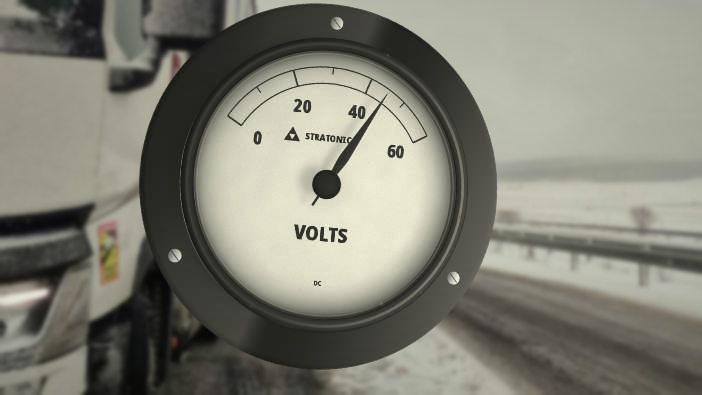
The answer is 45 V
